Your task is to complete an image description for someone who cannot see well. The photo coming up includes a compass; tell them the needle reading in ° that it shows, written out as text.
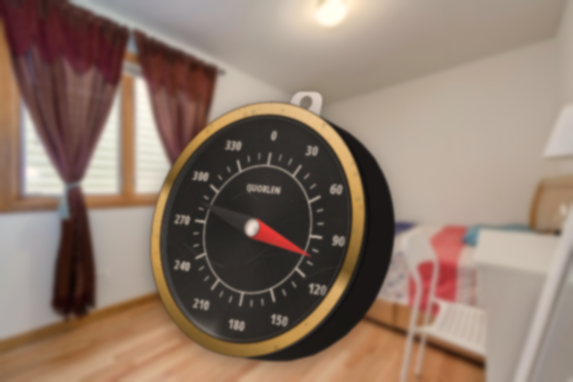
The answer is 105 °
